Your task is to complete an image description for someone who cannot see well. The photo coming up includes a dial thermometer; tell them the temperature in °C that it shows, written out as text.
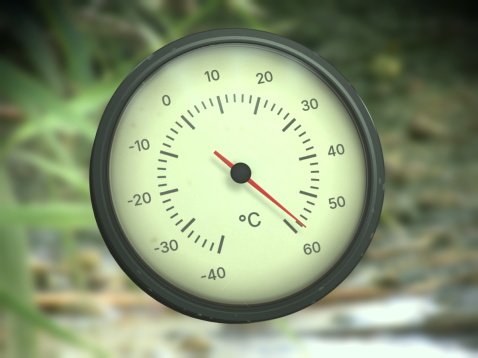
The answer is 58 °C
